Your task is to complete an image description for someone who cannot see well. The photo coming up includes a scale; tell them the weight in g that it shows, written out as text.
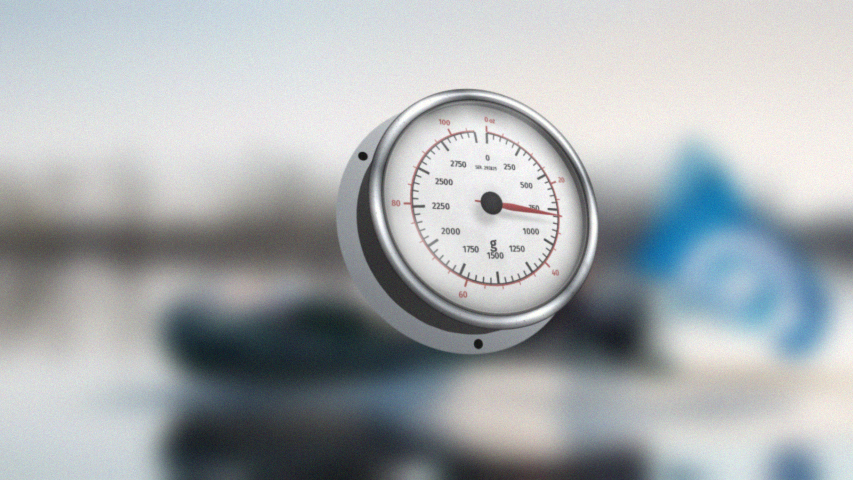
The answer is 800 g
